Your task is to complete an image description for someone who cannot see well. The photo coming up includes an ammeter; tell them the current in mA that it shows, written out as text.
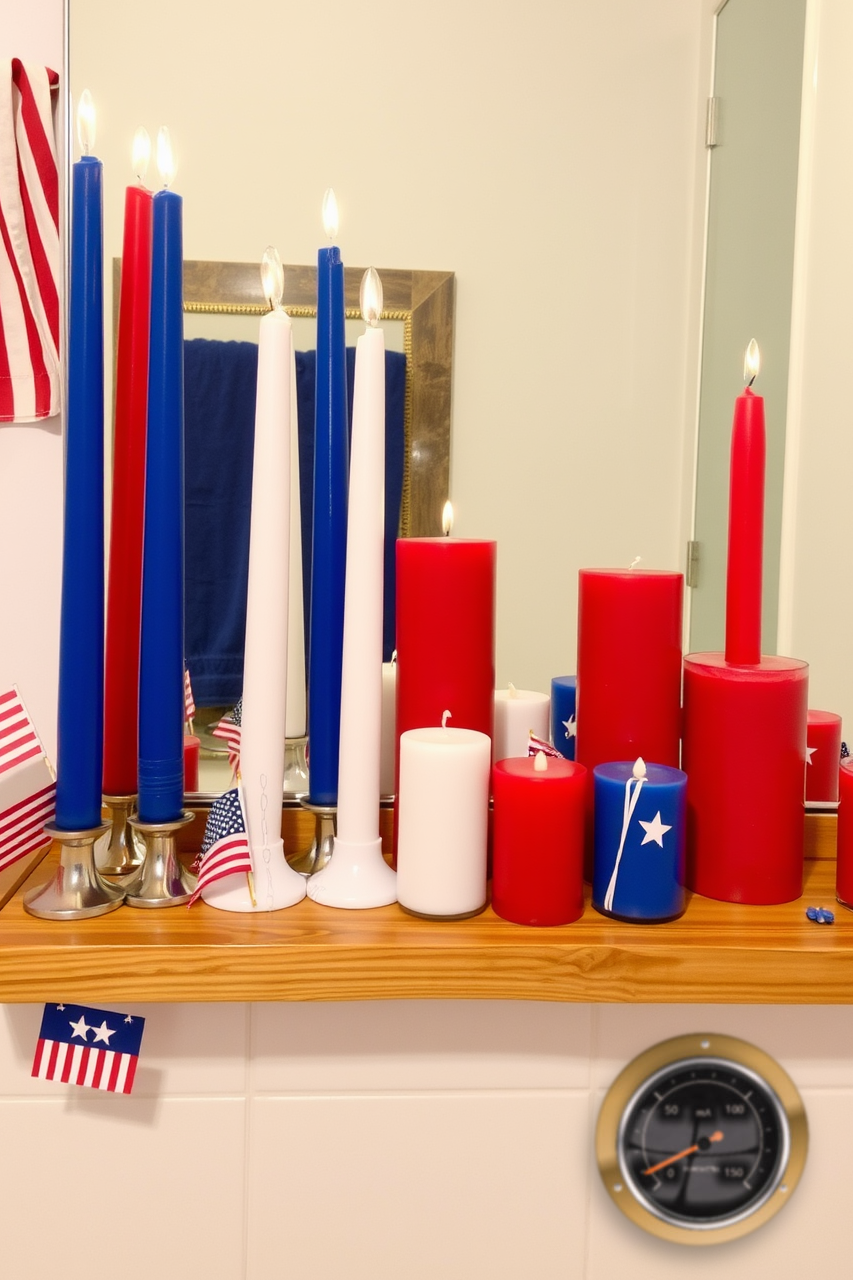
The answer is 10 mA
